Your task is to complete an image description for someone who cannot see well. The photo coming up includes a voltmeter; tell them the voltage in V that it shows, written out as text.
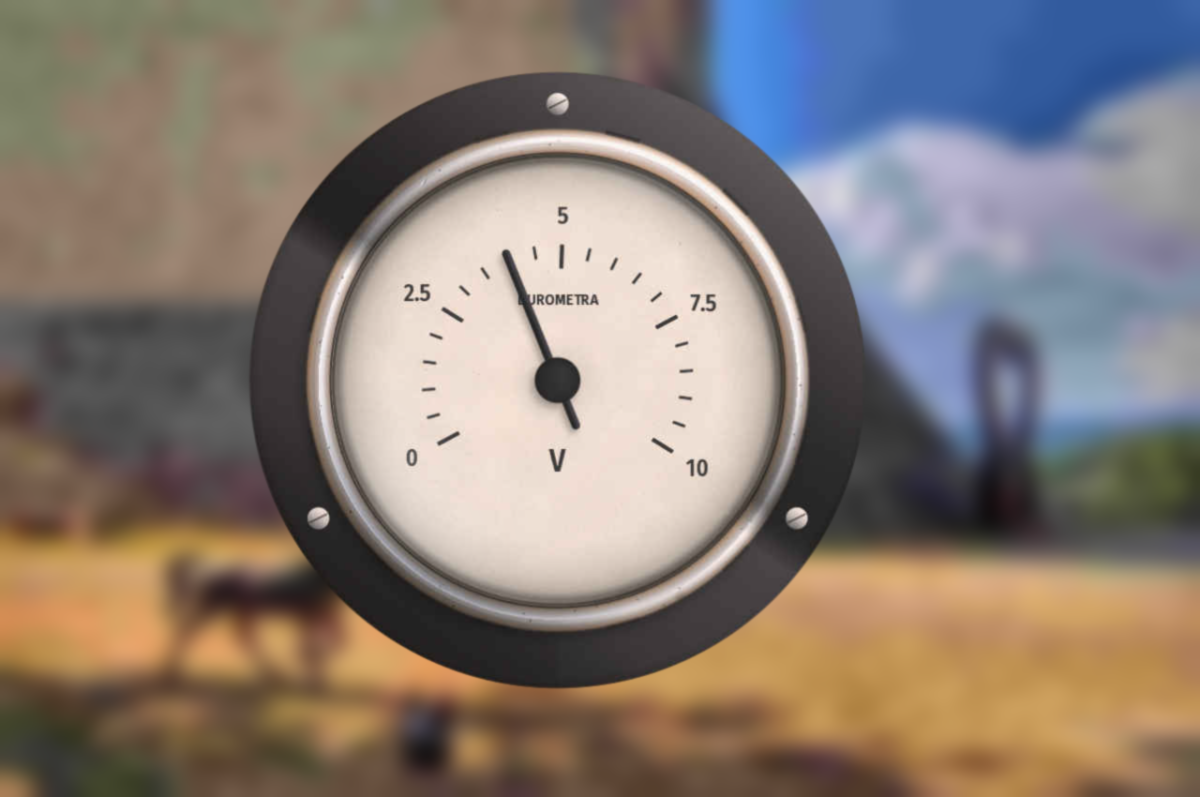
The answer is 4 V
